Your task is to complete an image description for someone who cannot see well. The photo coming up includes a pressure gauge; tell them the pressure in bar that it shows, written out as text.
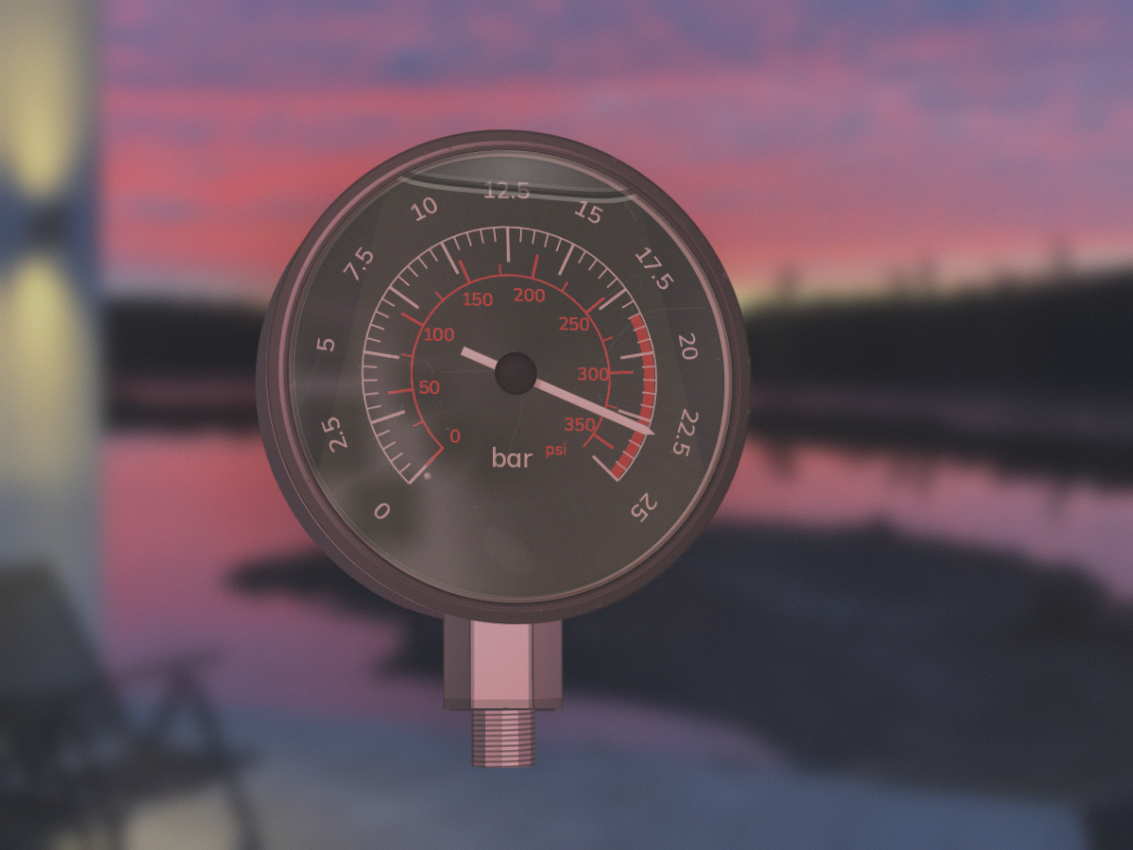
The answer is 23 bar
